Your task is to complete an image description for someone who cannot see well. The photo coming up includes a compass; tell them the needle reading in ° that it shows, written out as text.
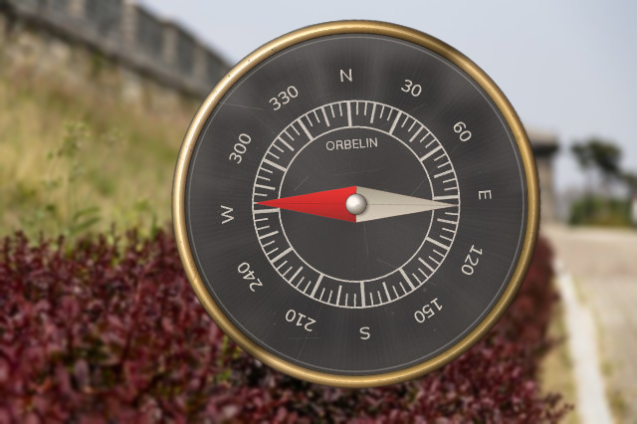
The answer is 275 °
